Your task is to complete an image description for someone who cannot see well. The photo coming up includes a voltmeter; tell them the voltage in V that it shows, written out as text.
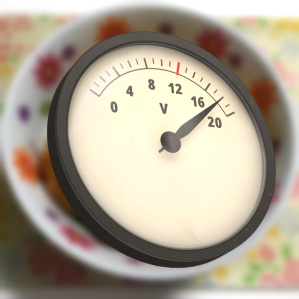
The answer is 18 V
